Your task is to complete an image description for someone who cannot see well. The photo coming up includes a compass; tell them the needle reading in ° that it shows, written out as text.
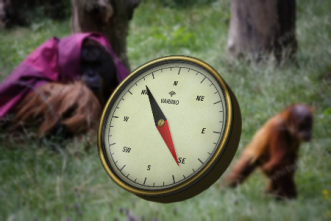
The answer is 140 °
